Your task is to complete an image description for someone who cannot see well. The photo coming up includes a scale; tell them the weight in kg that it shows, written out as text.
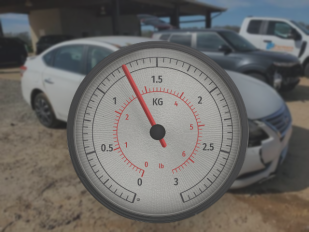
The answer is 1.25 kg
